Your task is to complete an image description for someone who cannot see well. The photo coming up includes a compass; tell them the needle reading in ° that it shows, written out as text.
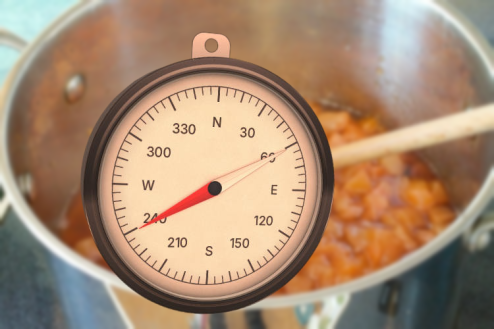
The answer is 240 °
